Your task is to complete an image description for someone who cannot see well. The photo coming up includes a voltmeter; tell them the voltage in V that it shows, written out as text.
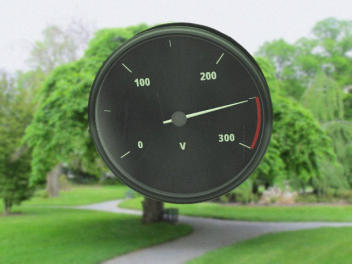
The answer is 250 V
